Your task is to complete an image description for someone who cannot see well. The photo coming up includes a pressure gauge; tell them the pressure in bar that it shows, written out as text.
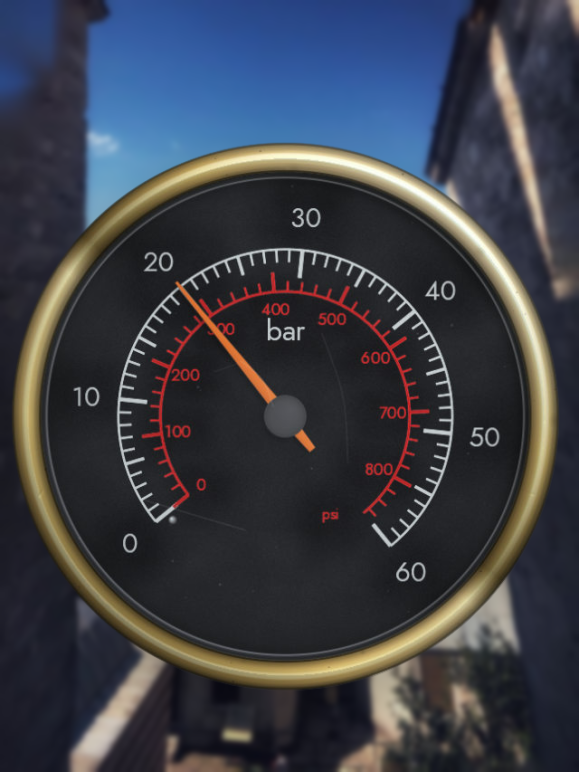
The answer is 20 bar
